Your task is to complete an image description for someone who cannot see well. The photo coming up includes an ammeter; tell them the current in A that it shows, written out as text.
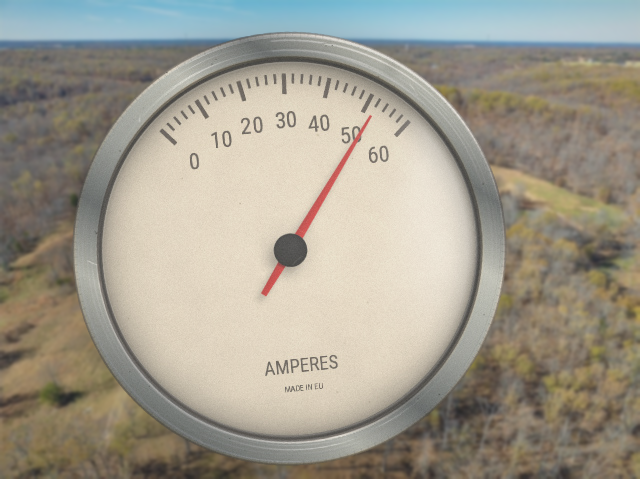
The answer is 52 A
